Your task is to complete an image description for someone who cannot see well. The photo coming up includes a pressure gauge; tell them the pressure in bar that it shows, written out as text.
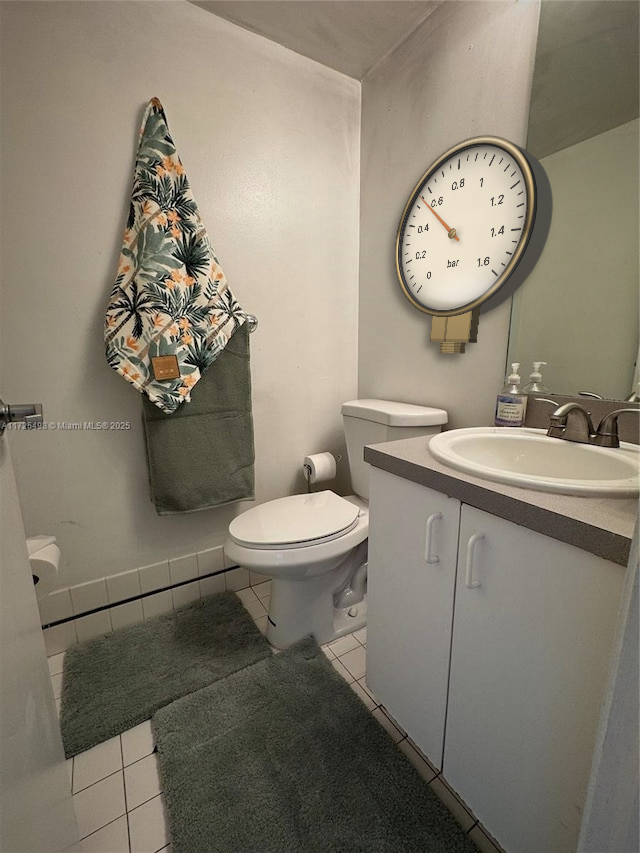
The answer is 0.55 bar
